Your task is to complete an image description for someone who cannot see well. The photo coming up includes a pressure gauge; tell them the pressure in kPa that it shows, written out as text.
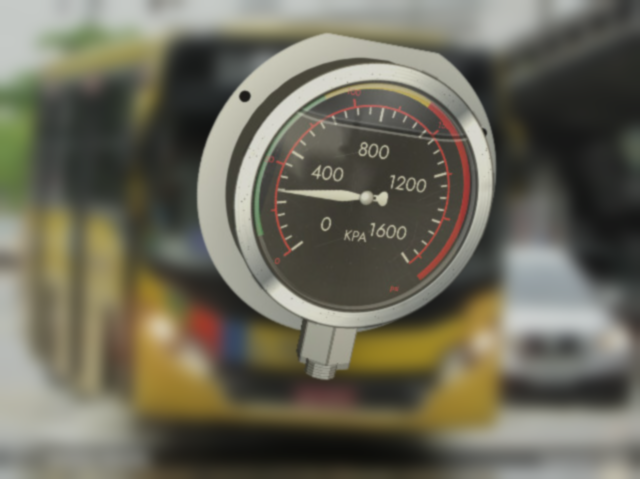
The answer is 250 kPa
